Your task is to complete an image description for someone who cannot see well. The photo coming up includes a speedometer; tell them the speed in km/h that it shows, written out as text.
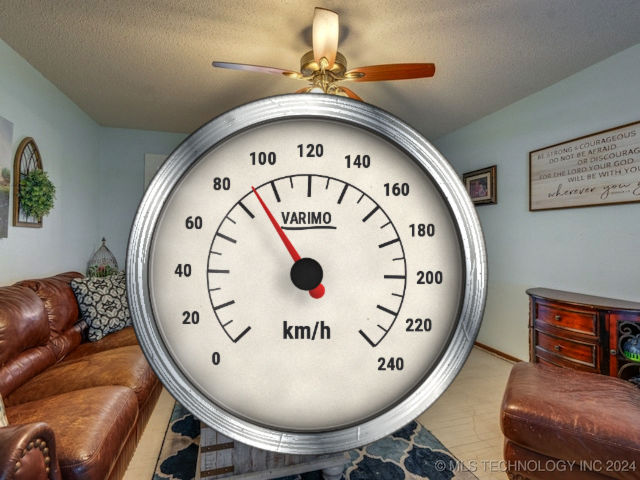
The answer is 90 km/h
